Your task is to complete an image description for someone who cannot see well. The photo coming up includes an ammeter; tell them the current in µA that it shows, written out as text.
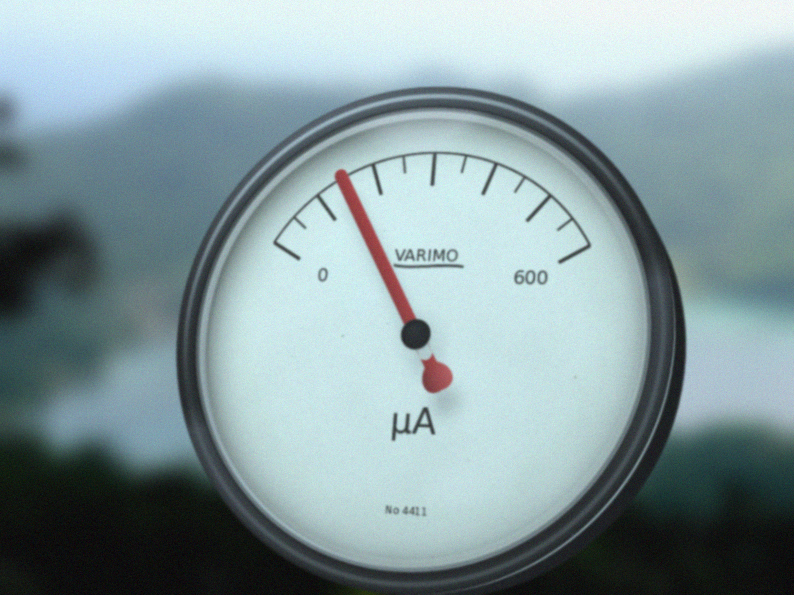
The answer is 150 µA
